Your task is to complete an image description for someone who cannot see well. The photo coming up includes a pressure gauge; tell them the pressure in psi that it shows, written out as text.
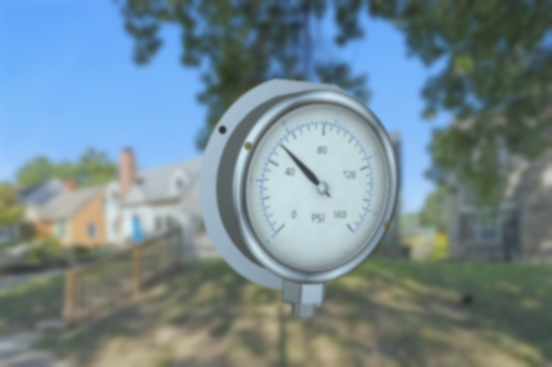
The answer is 50 psi
